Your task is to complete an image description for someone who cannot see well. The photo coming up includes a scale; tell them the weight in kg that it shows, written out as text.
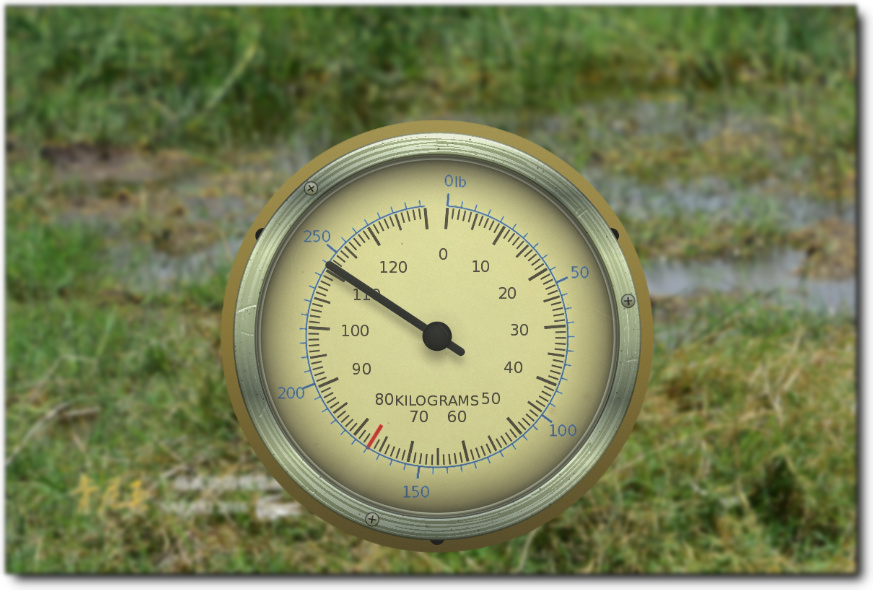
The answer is 111 kg
